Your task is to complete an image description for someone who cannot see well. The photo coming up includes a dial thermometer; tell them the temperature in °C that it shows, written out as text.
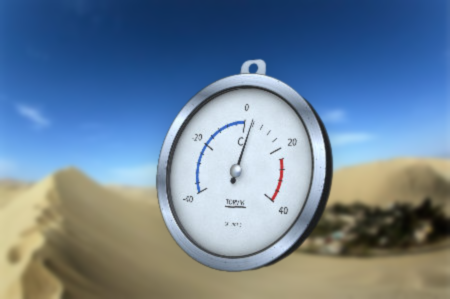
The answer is 4 °C
